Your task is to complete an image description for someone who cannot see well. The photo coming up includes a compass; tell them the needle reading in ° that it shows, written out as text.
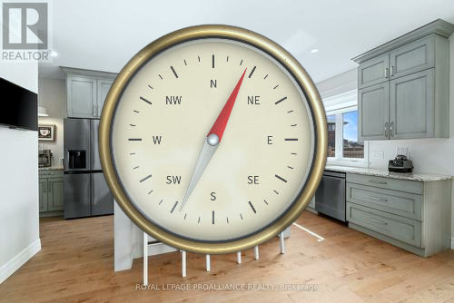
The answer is 25 °
